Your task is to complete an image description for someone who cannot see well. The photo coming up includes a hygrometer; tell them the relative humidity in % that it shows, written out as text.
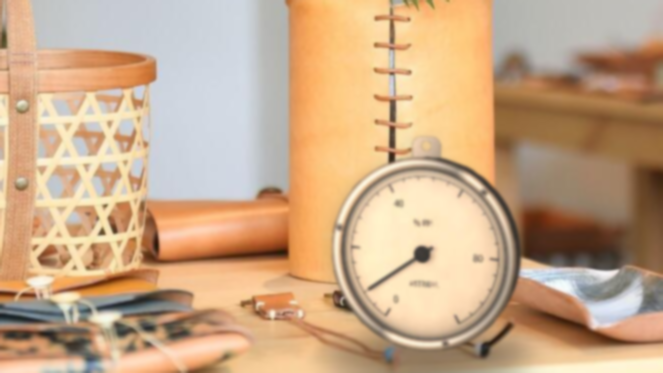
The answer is 8 %
